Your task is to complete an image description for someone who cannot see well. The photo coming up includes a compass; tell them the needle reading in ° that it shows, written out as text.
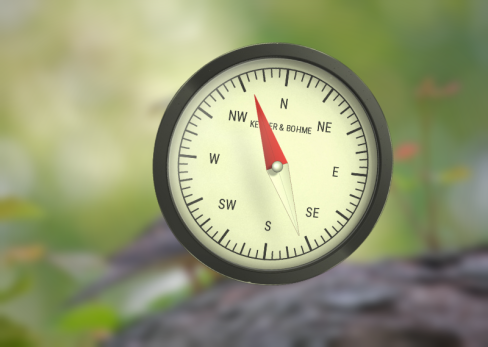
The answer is 335 °
